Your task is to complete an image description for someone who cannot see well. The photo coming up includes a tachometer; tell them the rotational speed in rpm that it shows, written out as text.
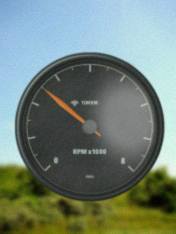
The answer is 2500 rpm
